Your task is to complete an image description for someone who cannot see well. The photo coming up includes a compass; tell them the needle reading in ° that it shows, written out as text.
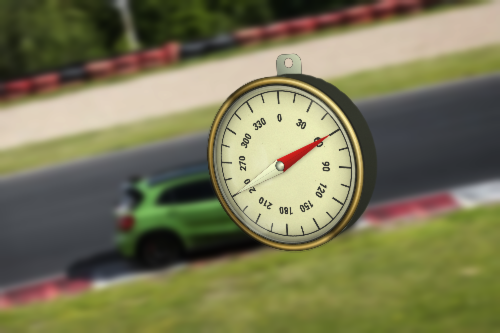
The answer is 60 °
